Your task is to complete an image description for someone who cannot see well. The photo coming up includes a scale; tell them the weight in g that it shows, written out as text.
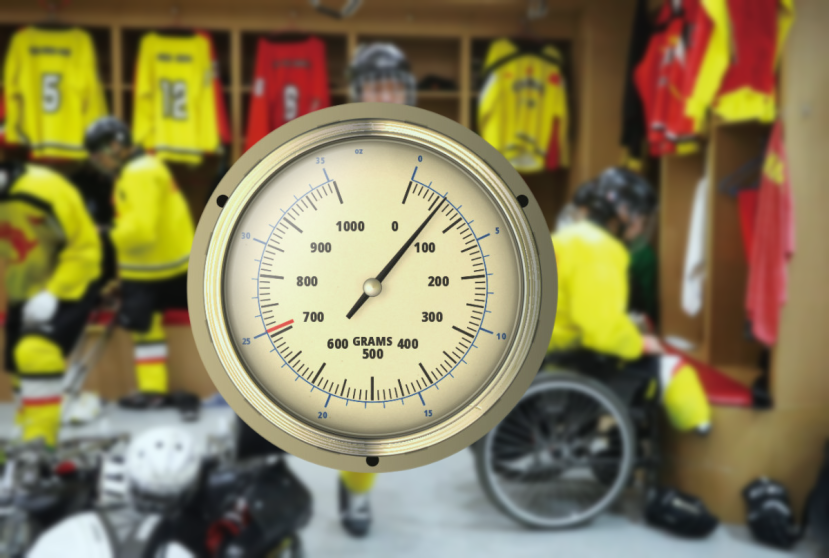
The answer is 60 g
